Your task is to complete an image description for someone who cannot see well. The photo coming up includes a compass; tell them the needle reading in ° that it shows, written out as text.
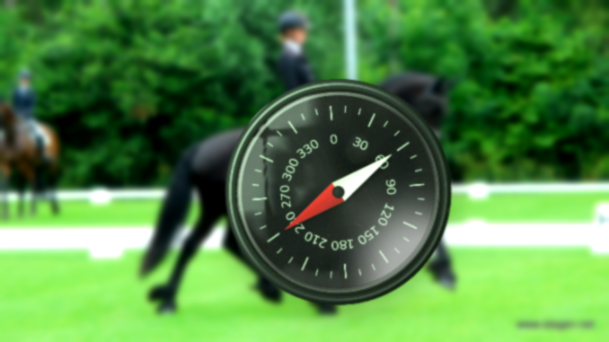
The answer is 240 °
